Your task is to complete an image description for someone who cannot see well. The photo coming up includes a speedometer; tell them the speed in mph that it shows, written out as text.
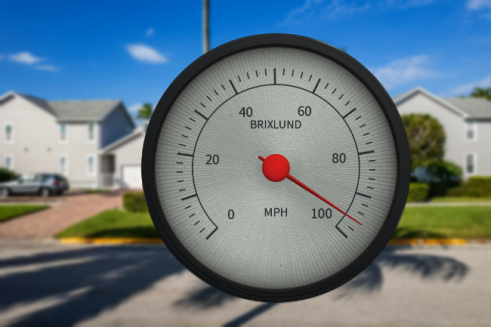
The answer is 96 mph
